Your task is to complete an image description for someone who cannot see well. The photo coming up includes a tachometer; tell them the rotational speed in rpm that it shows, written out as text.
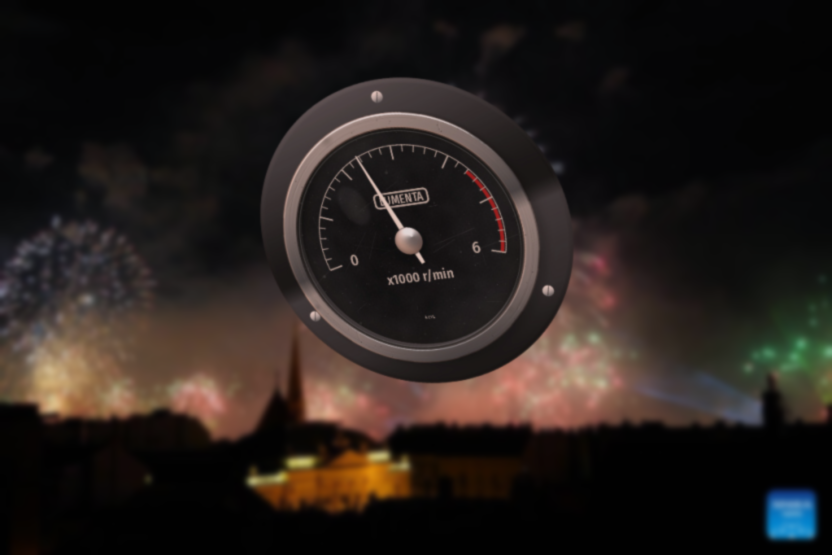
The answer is 2400 rpm
